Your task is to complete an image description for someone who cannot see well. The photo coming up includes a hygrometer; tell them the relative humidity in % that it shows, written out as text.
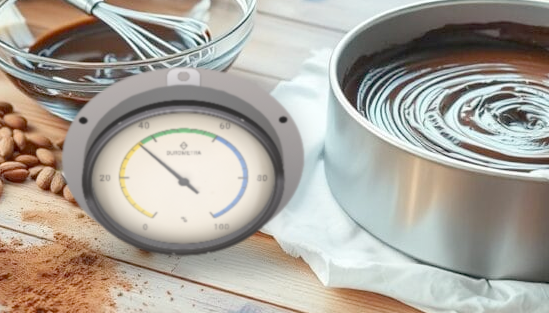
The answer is 36 %
